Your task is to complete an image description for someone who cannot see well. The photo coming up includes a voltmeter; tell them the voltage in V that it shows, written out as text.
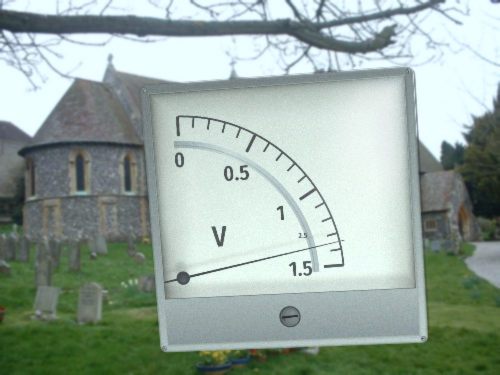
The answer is 1.35 V
